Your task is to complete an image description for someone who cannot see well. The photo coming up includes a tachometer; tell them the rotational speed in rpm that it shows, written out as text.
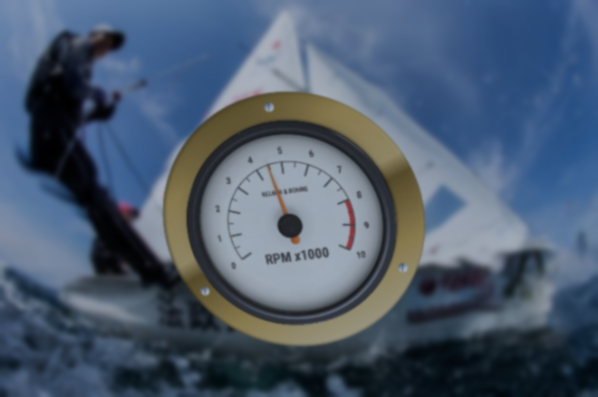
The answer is 4500 rpm
